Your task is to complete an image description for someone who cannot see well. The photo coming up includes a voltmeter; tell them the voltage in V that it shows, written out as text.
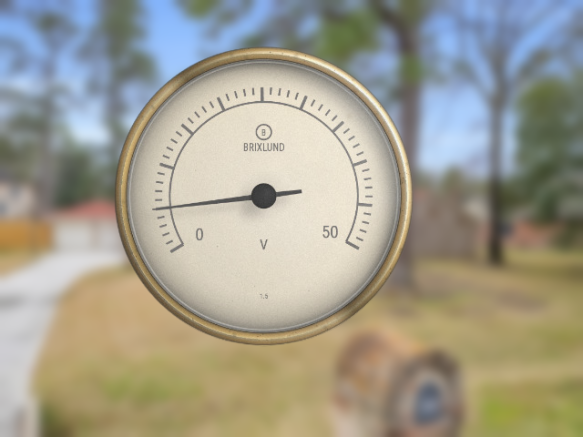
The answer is 5 V
